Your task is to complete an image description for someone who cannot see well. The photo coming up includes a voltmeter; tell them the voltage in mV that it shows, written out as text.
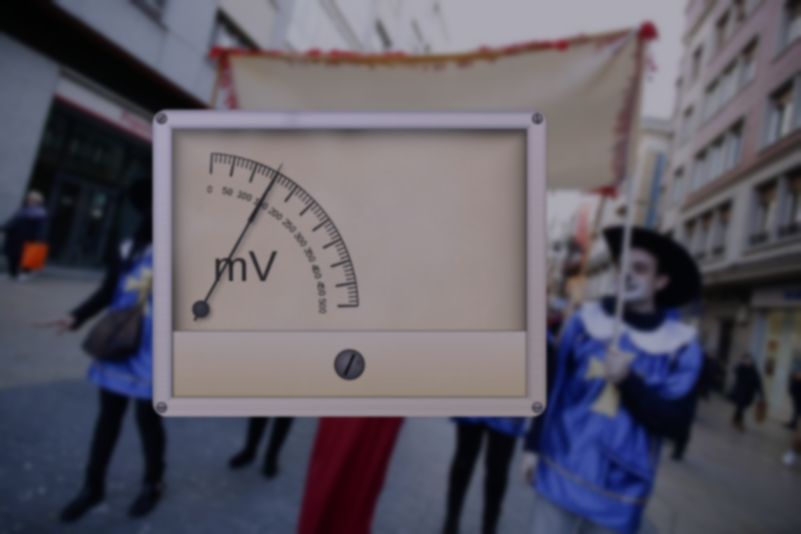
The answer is 150 mV
